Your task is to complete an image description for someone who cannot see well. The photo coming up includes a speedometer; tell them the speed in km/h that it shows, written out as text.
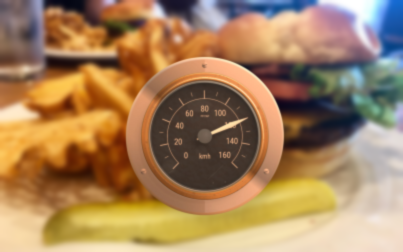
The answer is 120 km/h
